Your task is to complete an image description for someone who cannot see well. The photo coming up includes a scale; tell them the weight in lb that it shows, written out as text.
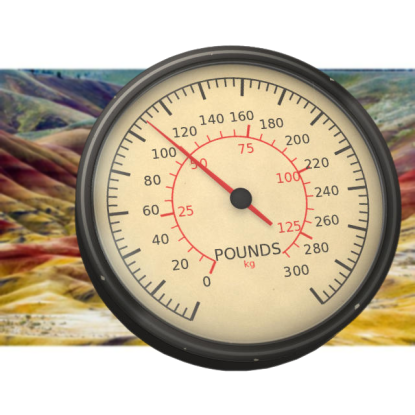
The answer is 108 lb
